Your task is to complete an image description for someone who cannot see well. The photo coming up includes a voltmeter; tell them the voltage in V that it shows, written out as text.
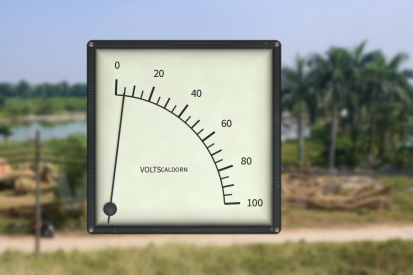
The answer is 5 V
